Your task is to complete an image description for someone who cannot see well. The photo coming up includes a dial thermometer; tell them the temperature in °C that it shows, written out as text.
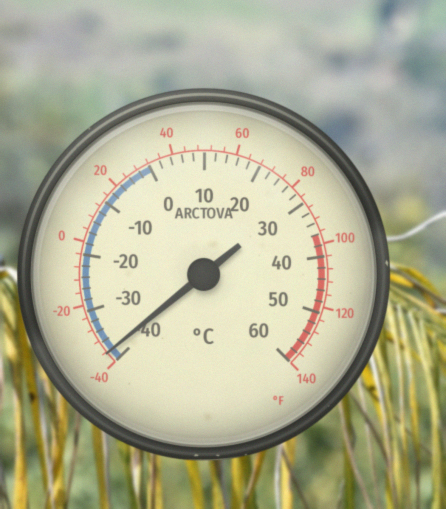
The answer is -38 °C
